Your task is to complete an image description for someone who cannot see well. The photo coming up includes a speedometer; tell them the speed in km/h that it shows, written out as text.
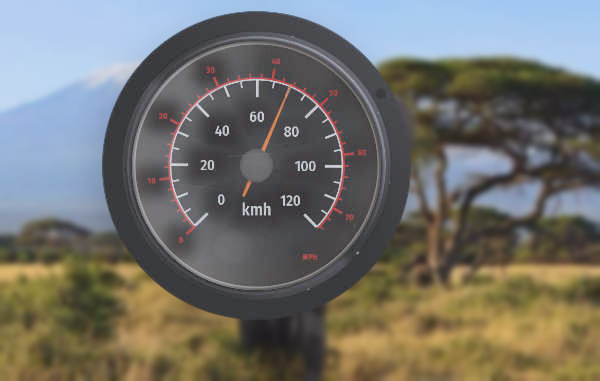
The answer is 70 km/h
